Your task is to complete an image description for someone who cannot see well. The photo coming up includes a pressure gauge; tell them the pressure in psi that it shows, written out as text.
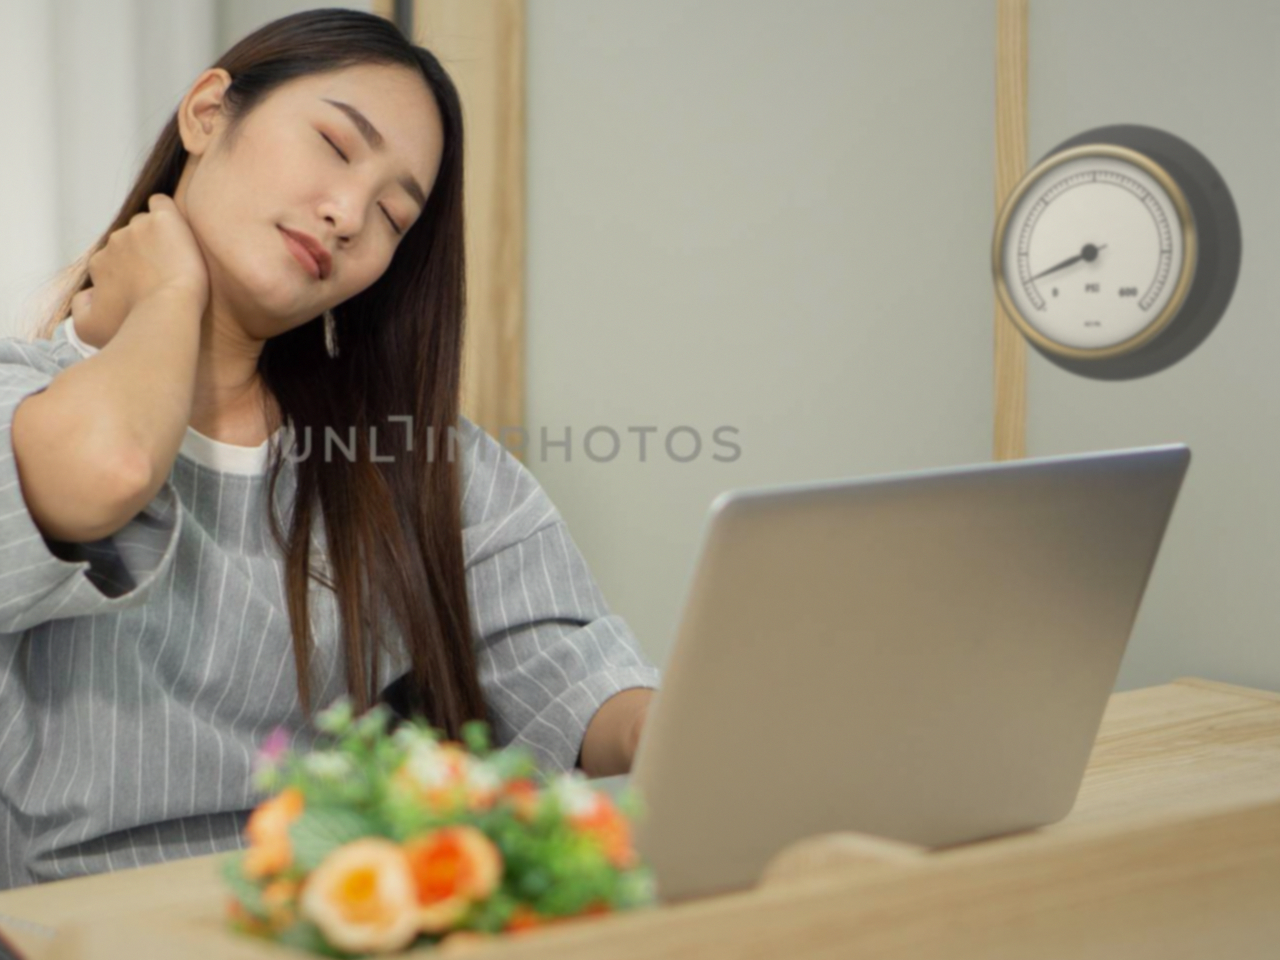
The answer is 50 psi
